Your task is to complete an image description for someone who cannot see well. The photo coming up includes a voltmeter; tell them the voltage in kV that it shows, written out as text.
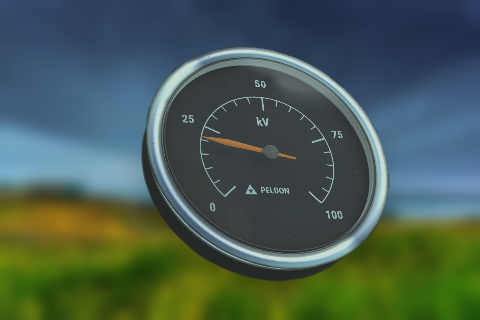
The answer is 20 kV
